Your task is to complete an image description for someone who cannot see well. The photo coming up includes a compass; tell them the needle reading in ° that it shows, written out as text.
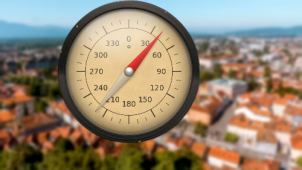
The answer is 40 °
